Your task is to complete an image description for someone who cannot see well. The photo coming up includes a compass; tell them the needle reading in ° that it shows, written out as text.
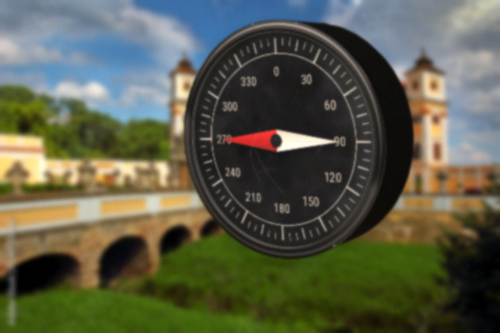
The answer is 270 °
